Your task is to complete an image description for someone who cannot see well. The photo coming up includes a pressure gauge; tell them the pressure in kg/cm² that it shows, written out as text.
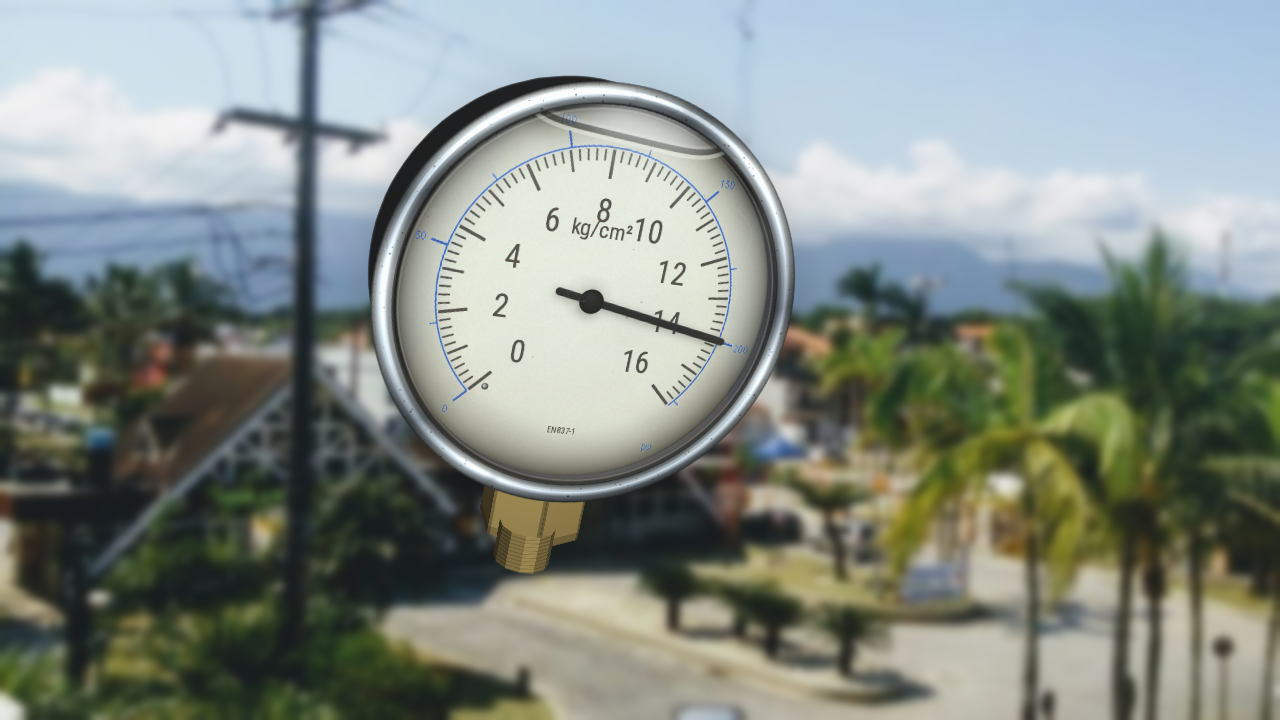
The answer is 14 kg/cm²
